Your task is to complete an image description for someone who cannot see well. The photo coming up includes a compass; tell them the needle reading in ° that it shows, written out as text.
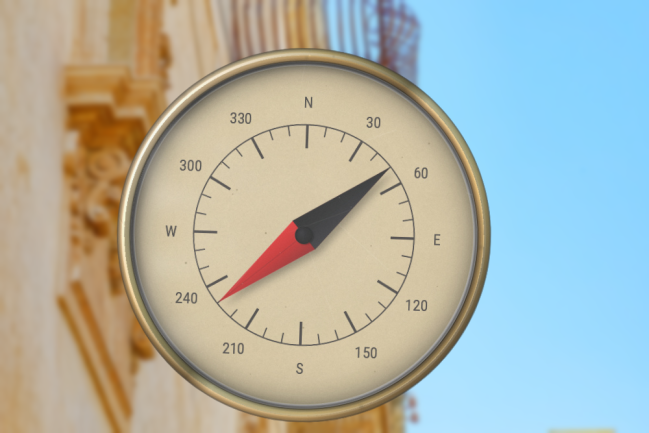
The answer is 230 °
